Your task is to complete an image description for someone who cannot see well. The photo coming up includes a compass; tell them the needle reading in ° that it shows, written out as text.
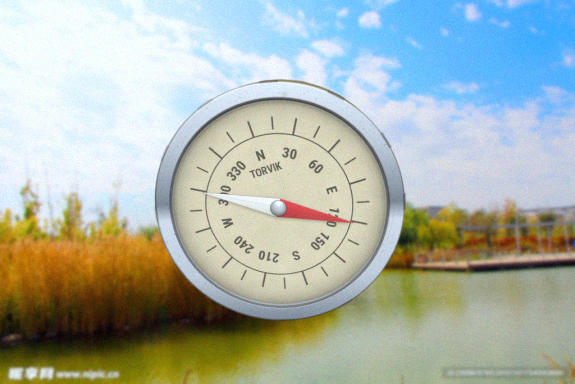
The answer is 120 °
